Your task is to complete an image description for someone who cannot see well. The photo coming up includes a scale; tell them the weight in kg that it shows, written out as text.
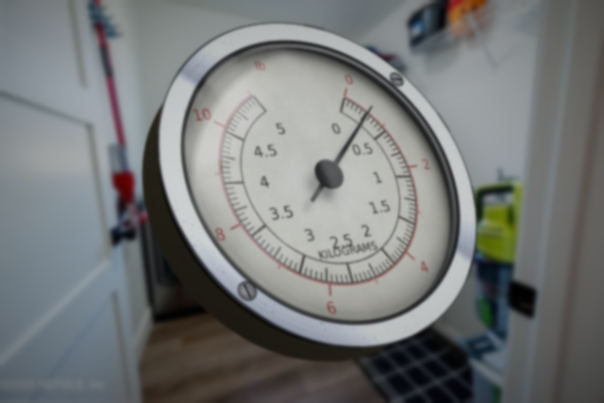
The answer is 0.25 kg
